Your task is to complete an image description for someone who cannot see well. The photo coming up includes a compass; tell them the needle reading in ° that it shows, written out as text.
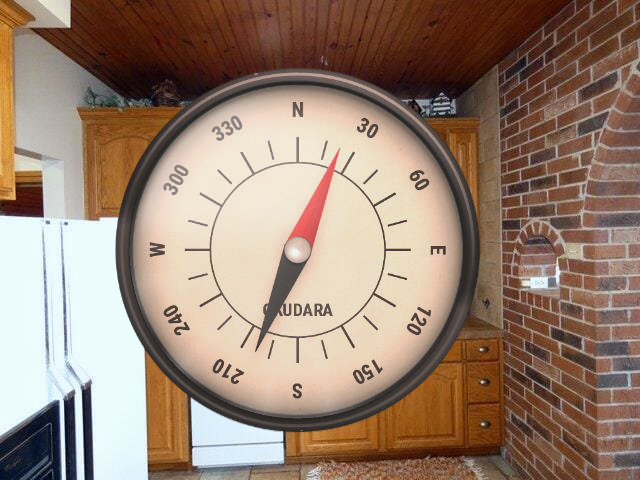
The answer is 22.5 °
